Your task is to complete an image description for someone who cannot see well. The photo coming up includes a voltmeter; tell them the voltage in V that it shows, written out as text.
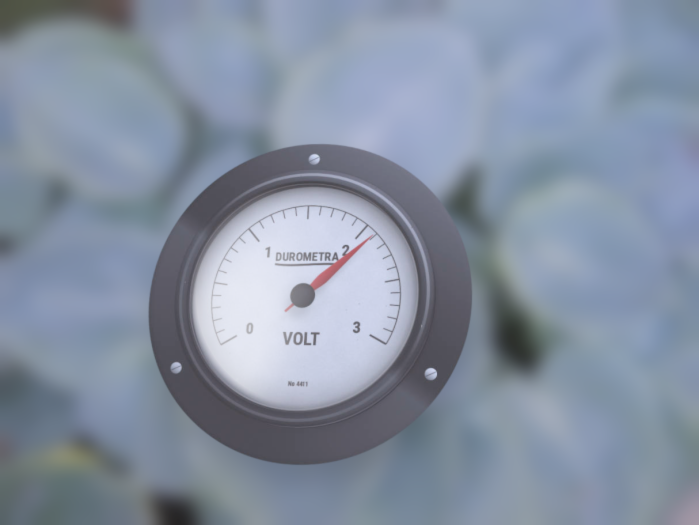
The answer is 2.1 V
